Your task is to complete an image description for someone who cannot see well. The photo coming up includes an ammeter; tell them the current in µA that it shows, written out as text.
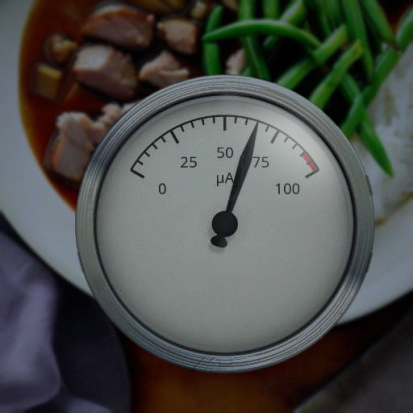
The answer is 65 µA
